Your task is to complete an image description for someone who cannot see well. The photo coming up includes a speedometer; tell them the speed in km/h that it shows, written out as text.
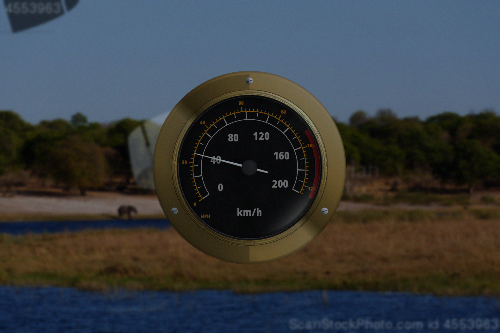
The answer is 40 km/h
